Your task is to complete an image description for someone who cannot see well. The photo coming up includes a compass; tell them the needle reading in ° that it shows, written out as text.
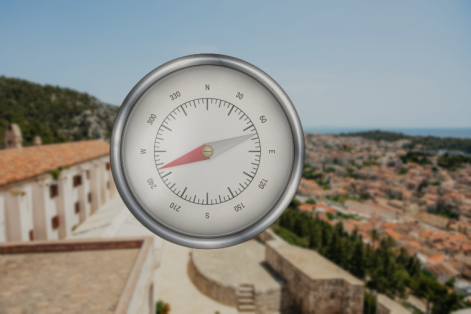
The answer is 250 °
